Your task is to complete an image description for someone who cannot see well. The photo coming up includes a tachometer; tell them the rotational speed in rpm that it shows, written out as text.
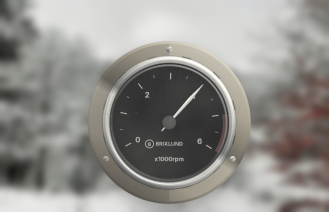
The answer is 4000 rpm
